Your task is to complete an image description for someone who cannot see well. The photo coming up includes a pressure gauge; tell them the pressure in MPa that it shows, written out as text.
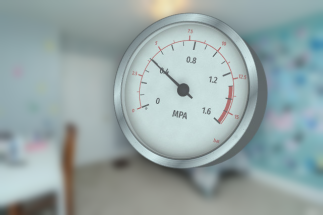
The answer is 0.4 MPa
